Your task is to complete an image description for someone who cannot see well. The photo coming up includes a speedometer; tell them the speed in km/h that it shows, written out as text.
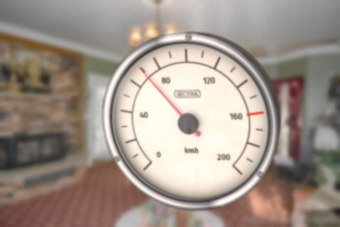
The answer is 70 km/h
